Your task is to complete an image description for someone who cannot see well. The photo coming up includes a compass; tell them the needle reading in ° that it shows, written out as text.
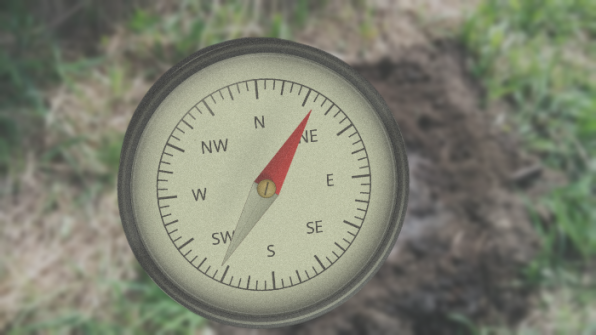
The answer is 35 °
